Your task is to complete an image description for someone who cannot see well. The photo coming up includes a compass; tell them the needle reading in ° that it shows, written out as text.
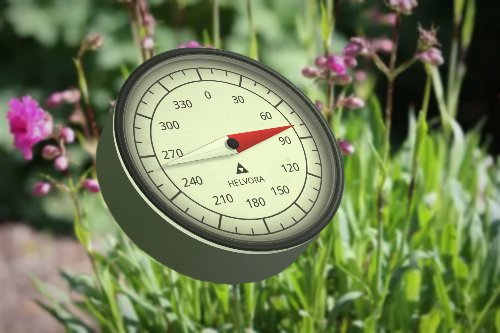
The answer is 80 °
